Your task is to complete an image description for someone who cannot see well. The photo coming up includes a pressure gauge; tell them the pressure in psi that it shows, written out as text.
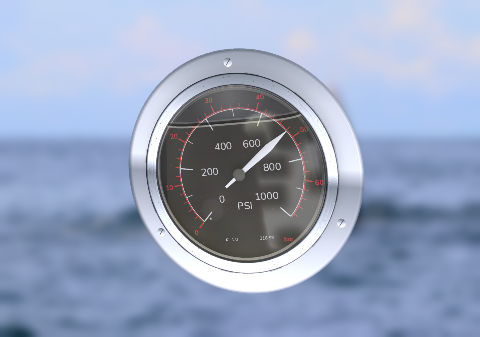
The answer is 700 psi
